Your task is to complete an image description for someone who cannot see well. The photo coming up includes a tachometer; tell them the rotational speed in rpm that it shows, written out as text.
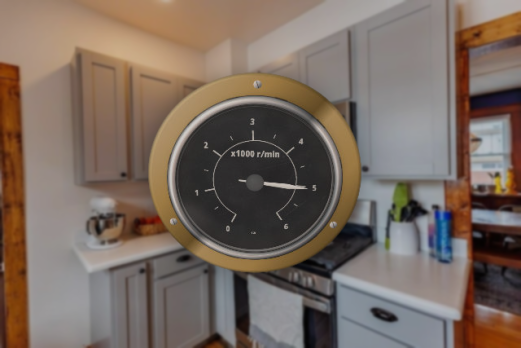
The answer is 5000 rpm
